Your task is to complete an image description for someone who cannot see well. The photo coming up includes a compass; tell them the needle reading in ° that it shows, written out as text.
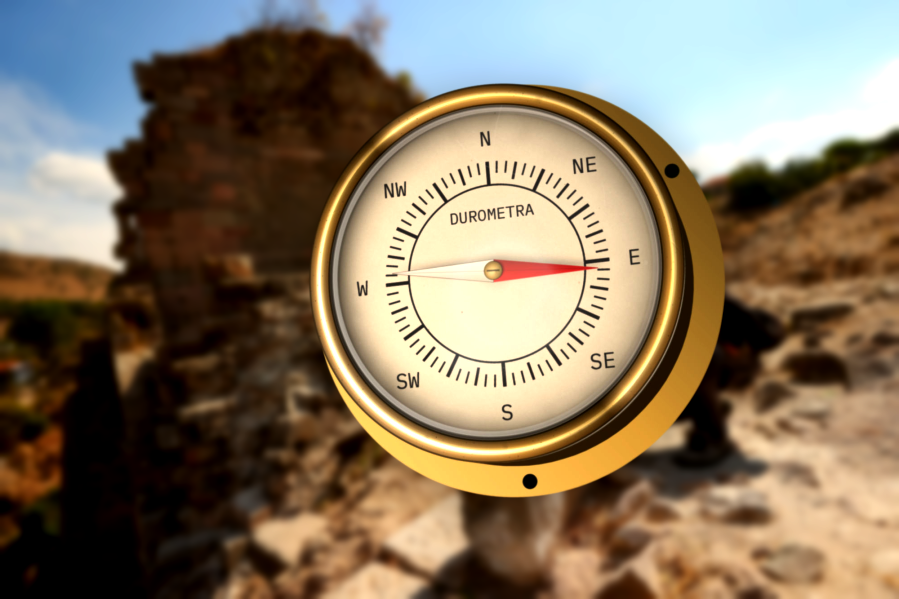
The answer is 95 °
